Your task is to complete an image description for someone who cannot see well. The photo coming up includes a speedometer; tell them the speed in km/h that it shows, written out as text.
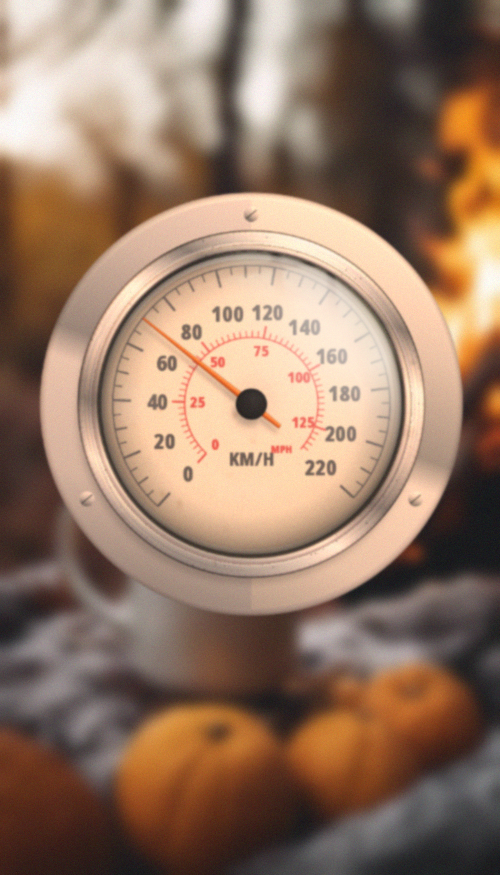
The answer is 70 km/h
